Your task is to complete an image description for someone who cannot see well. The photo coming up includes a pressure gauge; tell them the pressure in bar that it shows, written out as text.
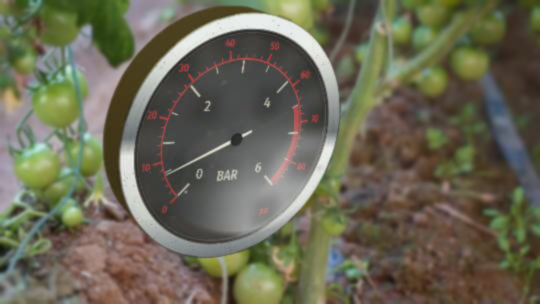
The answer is 0.5 bar
